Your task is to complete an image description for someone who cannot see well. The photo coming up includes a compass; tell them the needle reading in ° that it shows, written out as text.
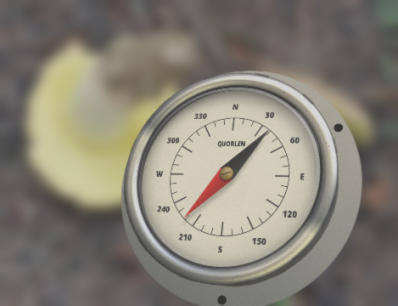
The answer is 220 °
